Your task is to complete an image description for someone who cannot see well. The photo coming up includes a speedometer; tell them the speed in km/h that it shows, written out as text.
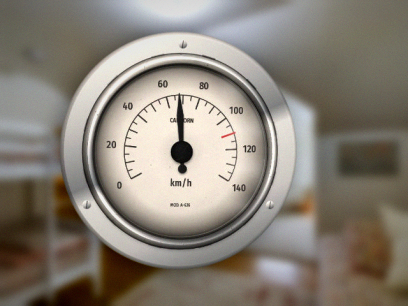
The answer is 67.5 km/h
